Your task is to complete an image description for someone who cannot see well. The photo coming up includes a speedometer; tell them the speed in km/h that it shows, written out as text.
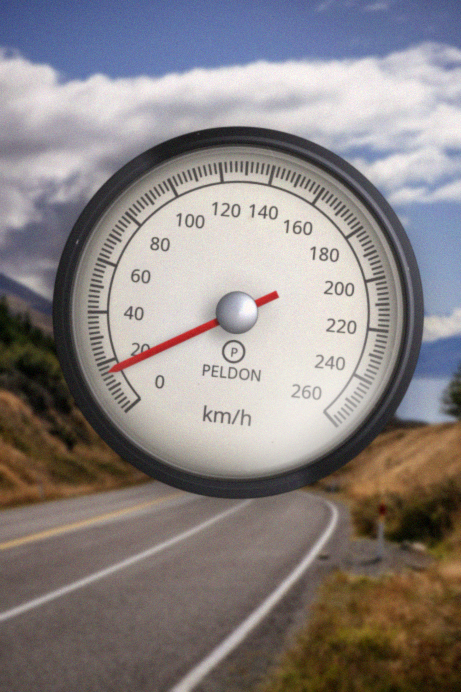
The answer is 16 km/h
